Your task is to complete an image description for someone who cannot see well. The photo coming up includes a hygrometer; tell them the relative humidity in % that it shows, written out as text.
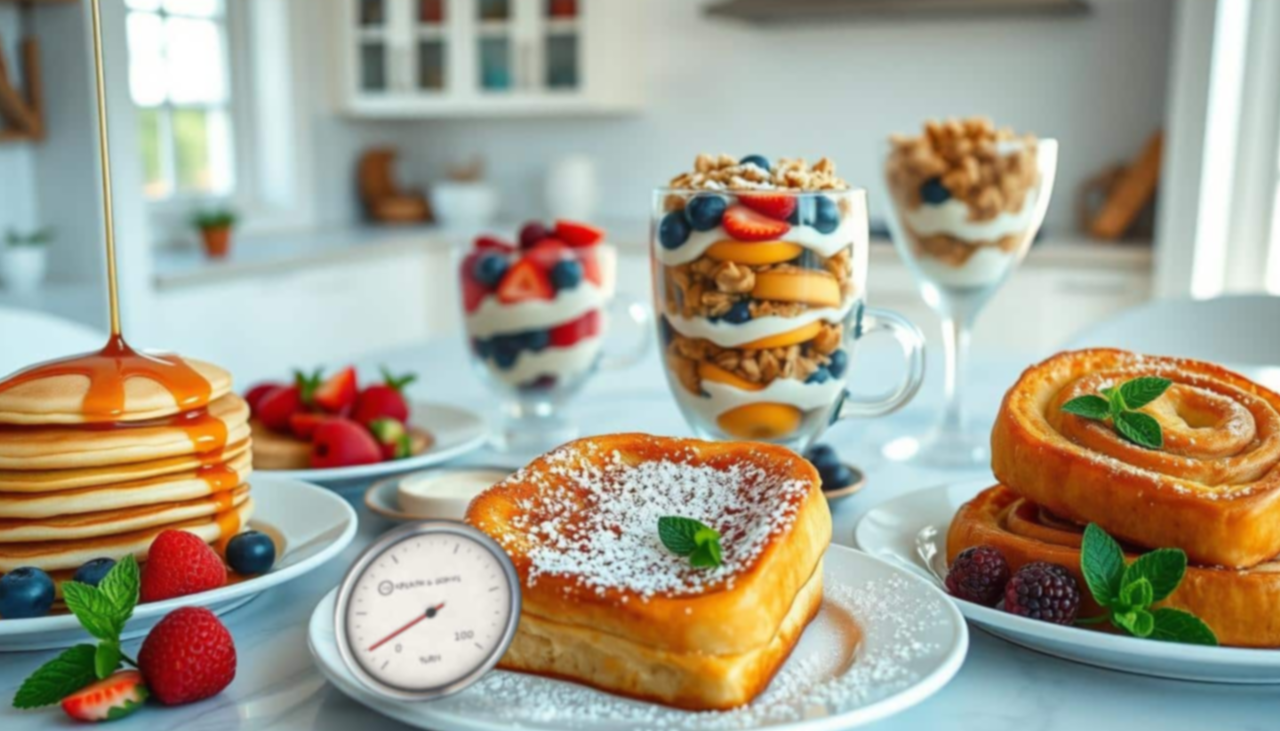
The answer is 8 %
